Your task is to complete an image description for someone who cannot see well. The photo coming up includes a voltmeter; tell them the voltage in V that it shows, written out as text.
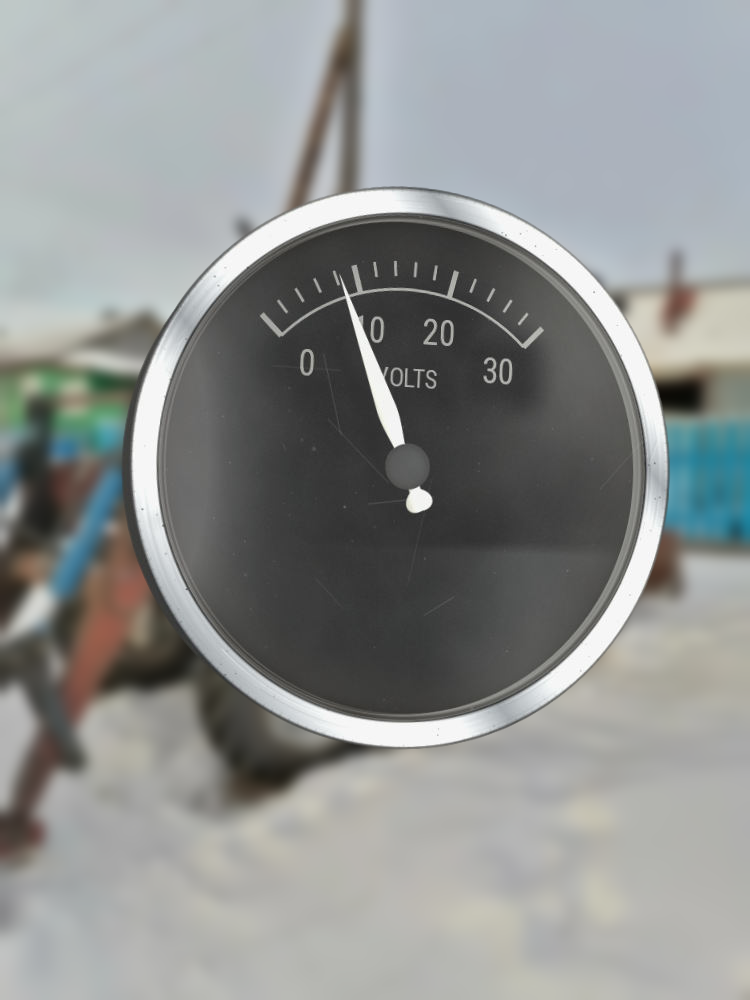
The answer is 8 V
